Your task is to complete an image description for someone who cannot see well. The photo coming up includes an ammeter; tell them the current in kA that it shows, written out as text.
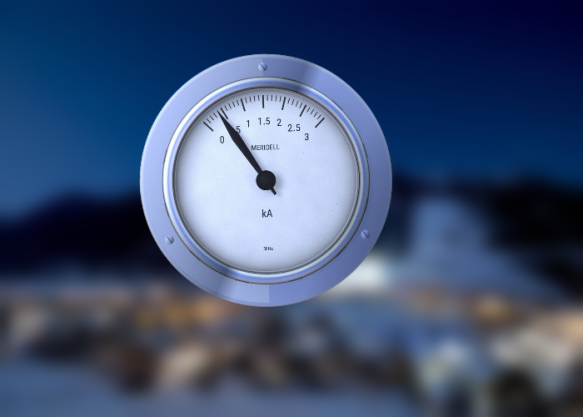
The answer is 0.4 kA
